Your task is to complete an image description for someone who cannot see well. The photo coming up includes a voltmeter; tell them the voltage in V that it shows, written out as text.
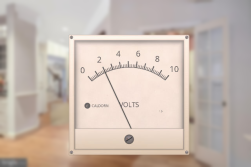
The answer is 2 V
